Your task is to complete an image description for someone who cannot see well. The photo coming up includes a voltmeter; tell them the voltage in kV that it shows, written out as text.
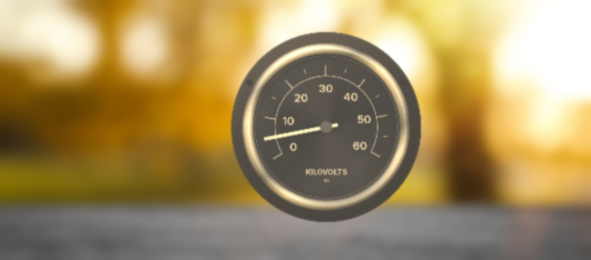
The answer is 5 kV
